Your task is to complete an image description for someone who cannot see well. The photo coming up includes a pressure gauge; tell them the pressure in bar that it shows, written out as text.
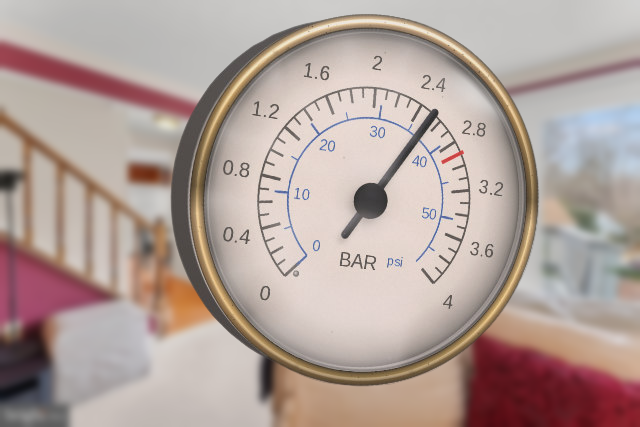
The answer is 2.5 bar
